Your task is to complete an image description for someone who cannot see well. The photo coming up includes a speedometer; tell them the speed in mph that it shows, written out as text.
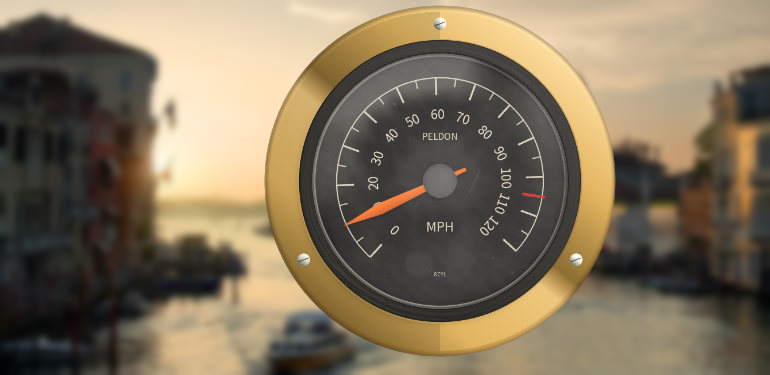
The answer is 10 mph
